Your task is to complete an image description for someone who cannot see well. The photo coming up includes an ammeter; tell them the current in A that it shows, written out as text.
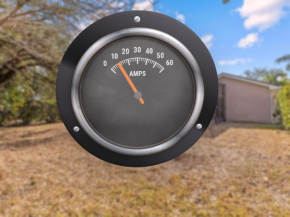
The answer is 10 A
